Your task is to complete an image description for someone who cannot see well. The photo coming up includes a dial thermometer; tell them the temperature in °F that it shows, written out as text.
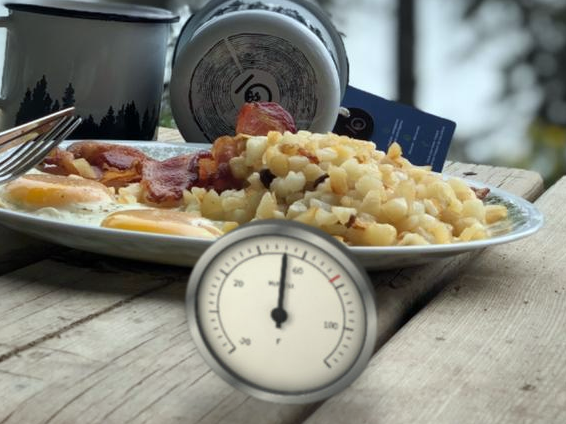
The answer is 52 °F
